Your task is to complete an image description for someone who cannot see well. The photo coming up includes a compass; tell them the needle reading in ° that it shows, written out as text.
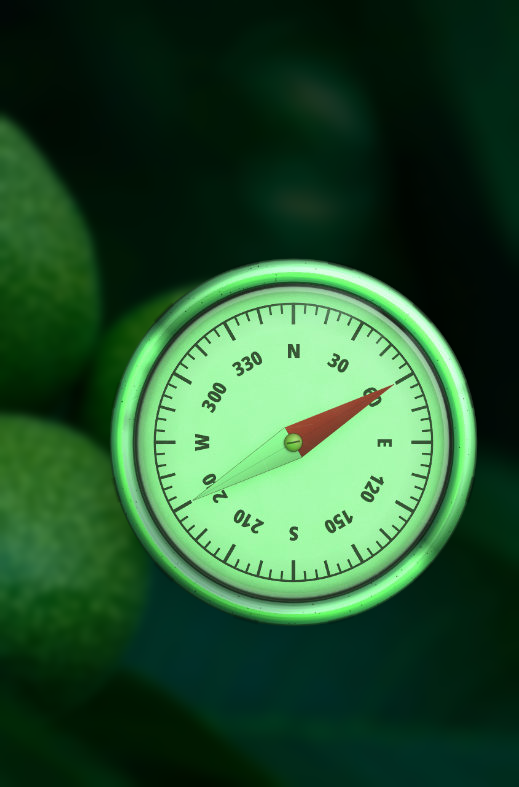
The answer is 60 °
